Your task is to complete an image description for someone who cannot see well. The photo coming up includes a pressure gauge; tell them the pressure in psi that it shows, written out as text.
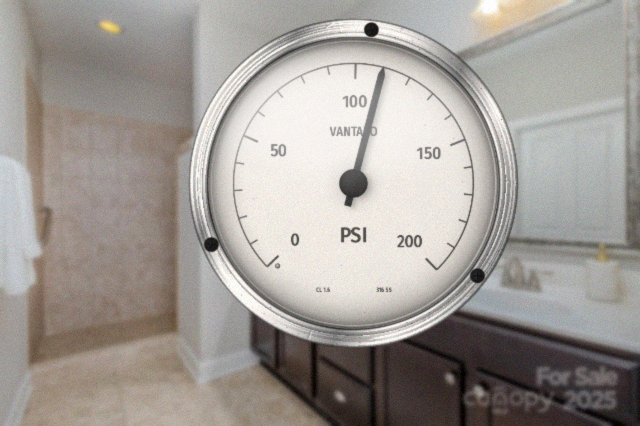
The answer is 110 psi
